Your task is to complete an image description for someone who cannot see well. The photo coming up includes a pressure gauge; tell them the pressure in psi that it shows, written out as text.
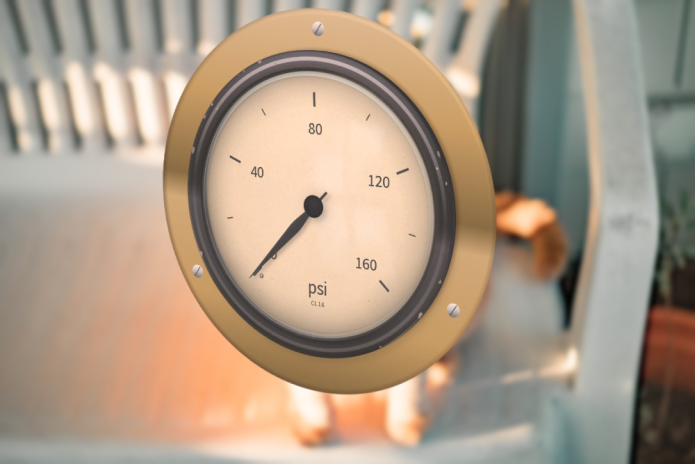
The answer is 0 psi
